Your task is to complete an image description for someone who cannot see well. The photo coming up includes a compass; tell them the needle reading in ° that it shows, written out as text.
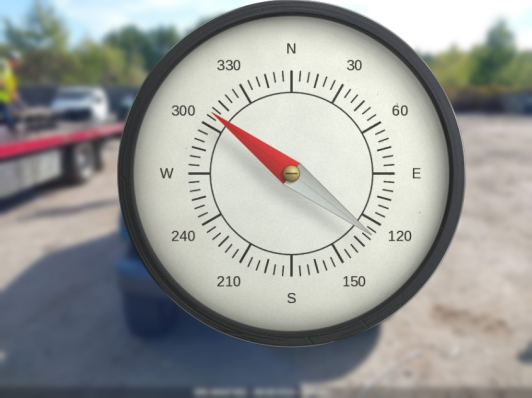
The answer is 307.5 °
